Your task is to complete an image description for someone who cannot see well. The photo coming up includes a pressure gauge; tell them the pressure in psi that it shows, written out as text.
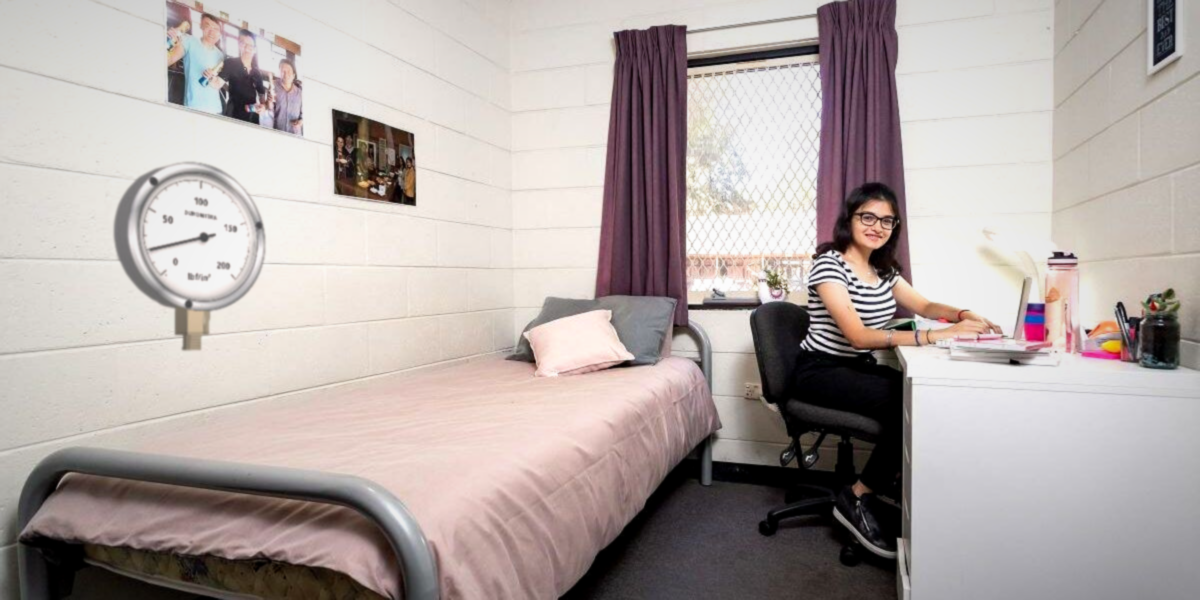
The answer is 20 psi
